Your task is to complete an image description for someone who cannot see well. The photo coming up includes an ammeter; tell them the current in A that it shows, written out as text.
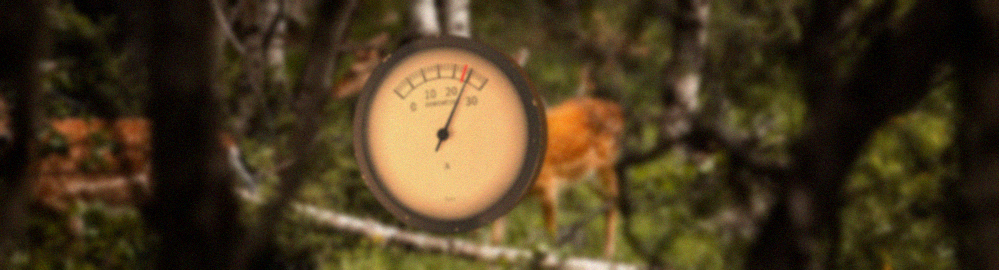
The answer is 25 A
